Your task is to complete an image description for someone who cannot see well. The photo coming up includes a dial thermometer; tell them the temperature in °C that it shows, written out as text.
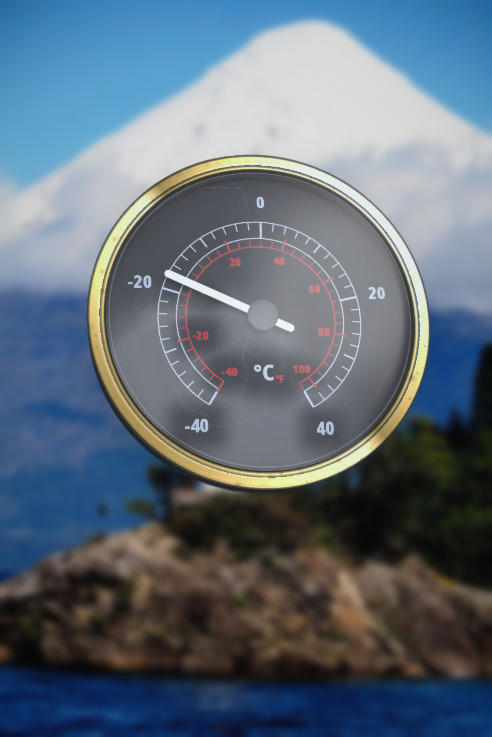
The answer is -18 °C
